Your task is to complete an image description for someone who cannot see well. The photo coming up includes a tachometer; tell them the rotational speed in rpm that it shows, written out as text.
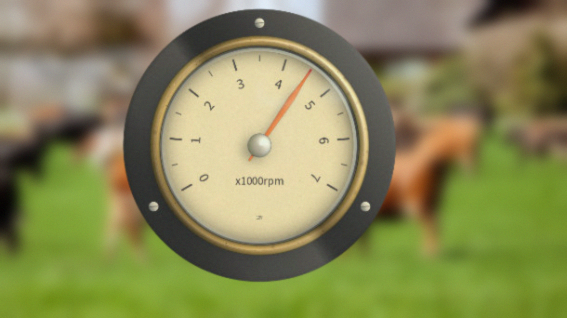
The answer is 4500 rpm
